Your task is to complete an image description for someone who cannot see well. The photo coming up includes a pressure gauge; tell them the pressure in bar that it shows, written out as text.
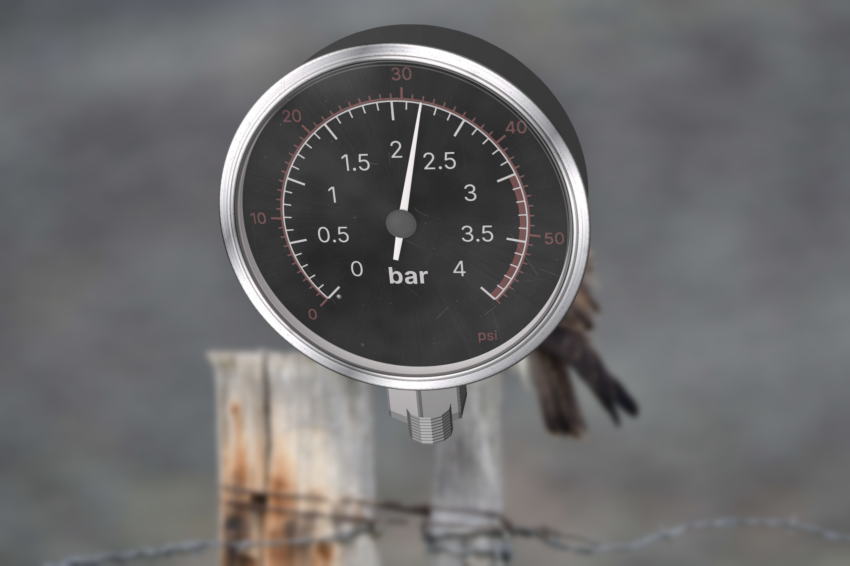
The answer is 2.2 bar
